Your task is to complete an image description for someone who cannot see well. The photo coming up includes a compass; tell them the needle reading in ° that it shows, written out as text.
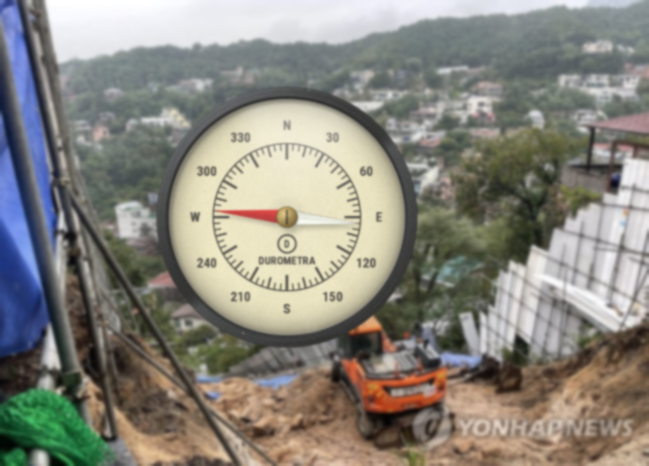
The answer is 275 °
